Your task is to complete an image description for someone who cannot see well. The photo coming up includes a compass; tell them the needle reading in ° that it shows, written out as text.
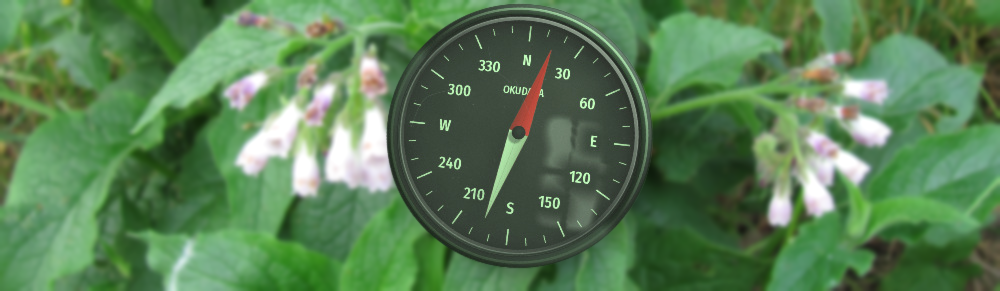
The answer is 15 °
